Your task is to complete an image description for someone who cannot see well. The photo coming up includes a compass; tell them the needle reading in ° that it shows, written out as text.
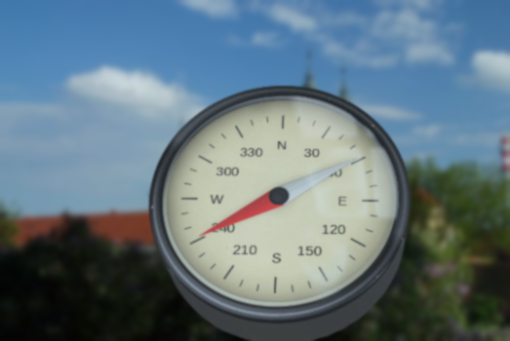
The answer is 240 °
